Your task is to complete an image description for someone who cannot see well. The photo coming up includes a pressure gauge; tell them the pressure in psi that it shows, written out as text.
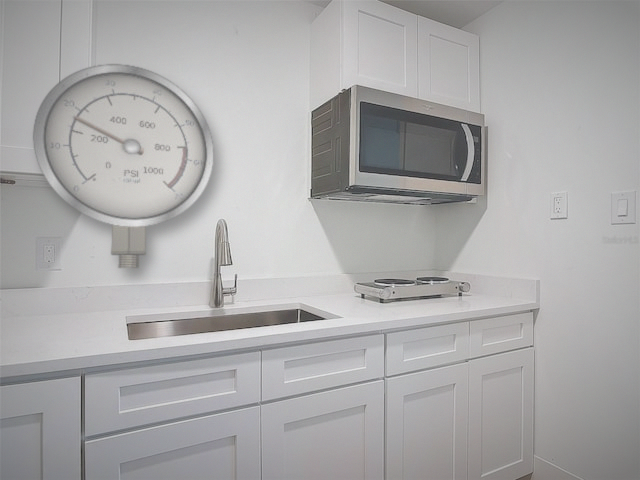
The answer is 250 psi
